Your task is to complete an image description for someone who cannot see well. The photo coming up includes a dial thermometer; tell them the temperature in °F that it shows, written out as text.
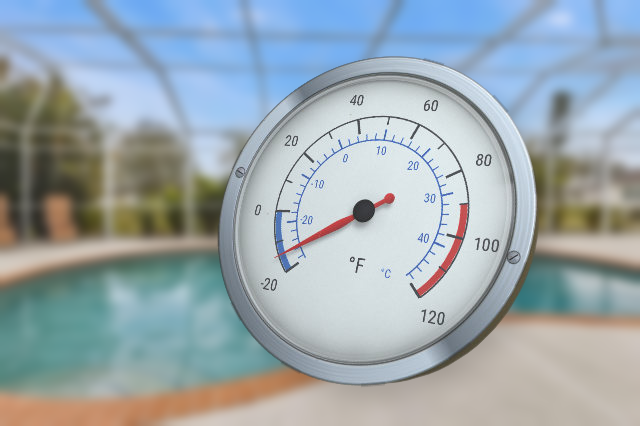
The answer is -15 °F
